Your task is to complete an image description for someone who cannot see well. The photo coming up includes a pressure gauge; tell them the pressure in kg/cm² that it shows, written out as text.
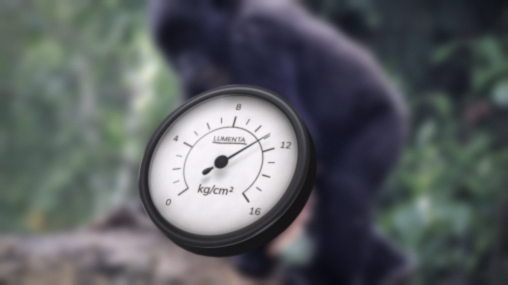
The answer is 11 kg/cm²
